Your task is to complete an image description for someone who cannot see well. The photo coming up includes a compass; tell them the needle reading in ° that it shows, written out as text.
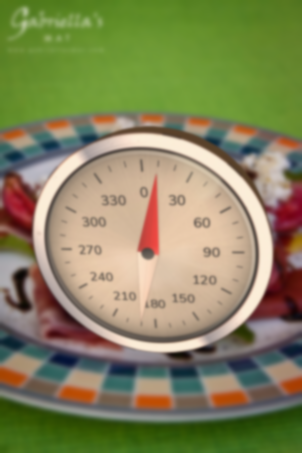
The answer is 10 °
